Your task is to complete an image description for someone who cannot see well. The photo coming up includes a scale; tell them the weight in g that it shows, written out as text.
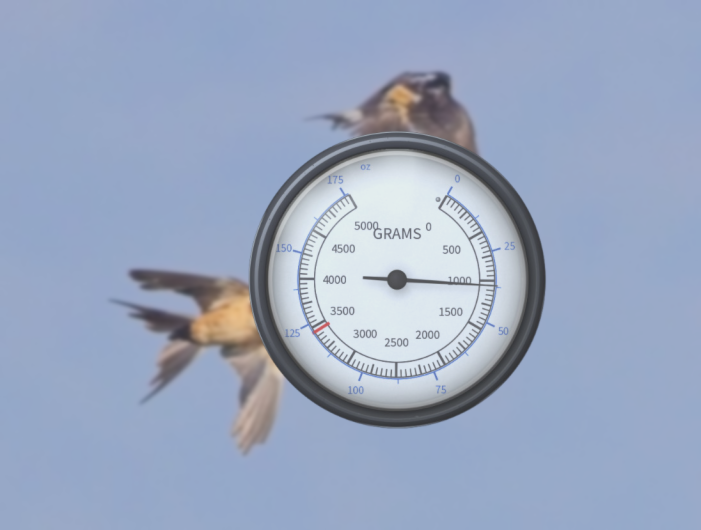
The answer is 1050 g
